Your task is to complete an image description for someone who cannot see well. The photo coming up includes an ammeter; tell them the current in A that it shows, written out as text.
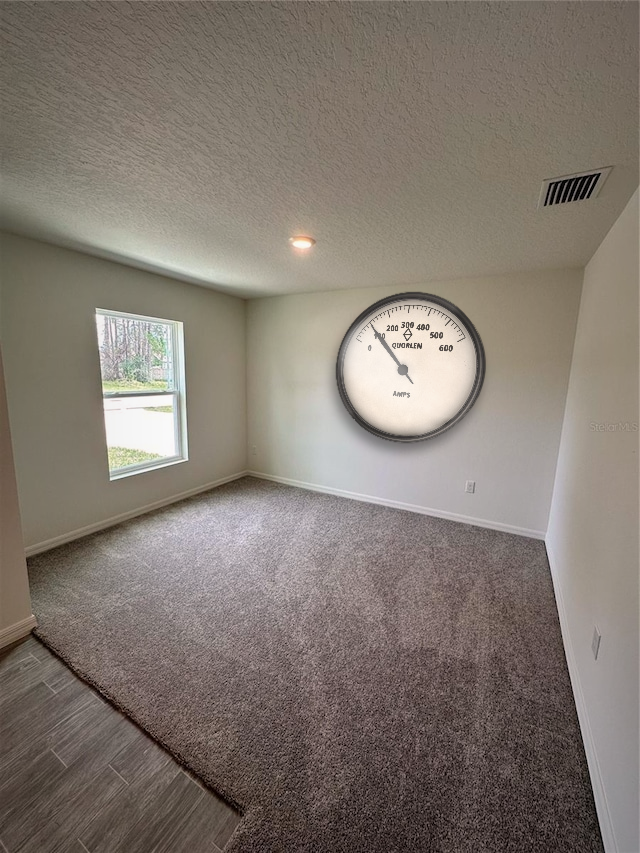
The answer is 100 A
